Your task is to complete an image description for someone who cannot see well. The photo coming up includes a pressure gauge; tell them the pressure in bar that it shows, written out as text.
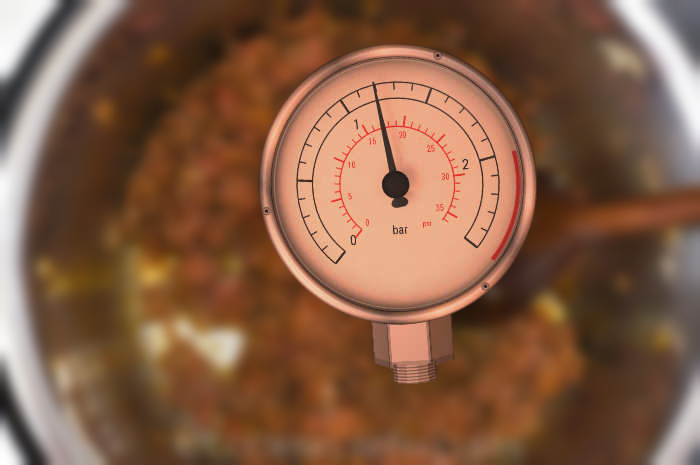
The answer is 1.2 bar
